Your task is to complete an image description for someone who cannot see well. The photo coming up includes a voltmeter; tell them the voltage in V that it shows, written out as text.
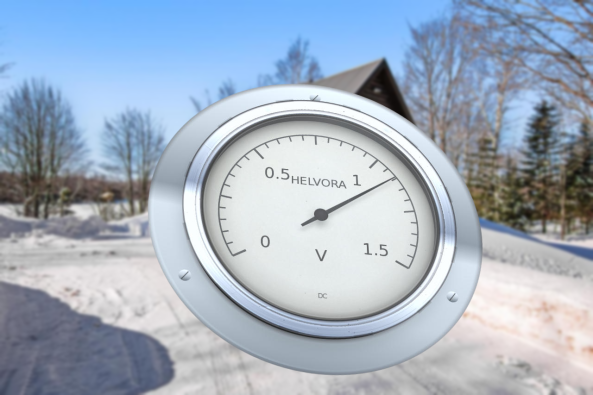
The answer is 1.1 V
